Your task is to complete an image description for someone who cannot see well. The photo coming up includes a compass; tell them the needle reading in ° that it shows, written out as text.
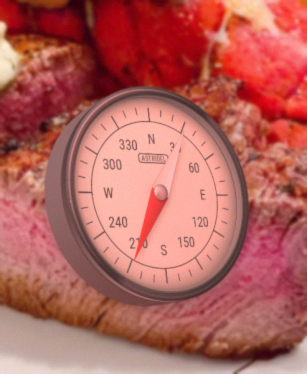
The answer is 210 °
